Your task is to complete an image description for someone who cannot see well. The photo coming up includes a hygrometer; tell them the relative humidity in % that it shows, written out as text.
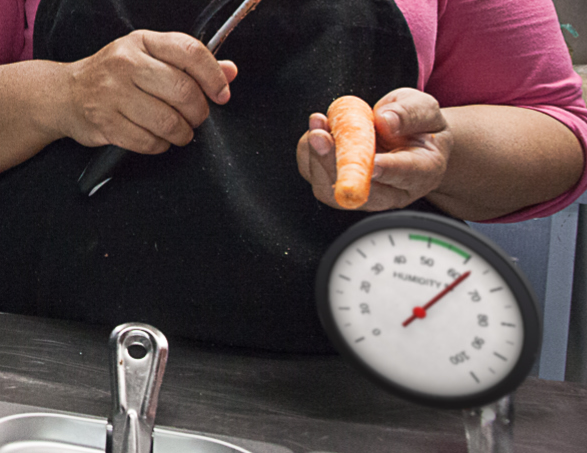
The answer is 62.5 %
